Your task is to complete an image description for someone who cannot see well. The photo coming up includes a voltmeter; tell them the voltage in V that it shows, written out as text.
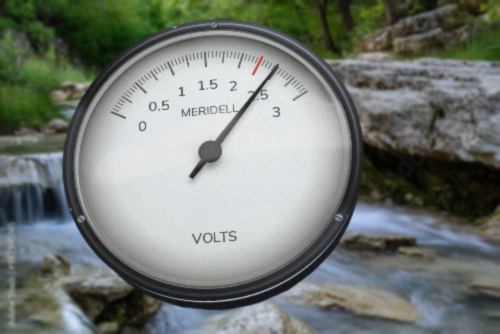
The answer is 2.5 V
